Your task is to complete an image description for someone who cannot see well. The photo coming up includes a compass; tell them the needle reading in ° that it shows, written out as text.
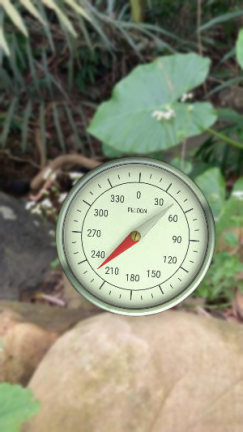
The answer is 225 °
